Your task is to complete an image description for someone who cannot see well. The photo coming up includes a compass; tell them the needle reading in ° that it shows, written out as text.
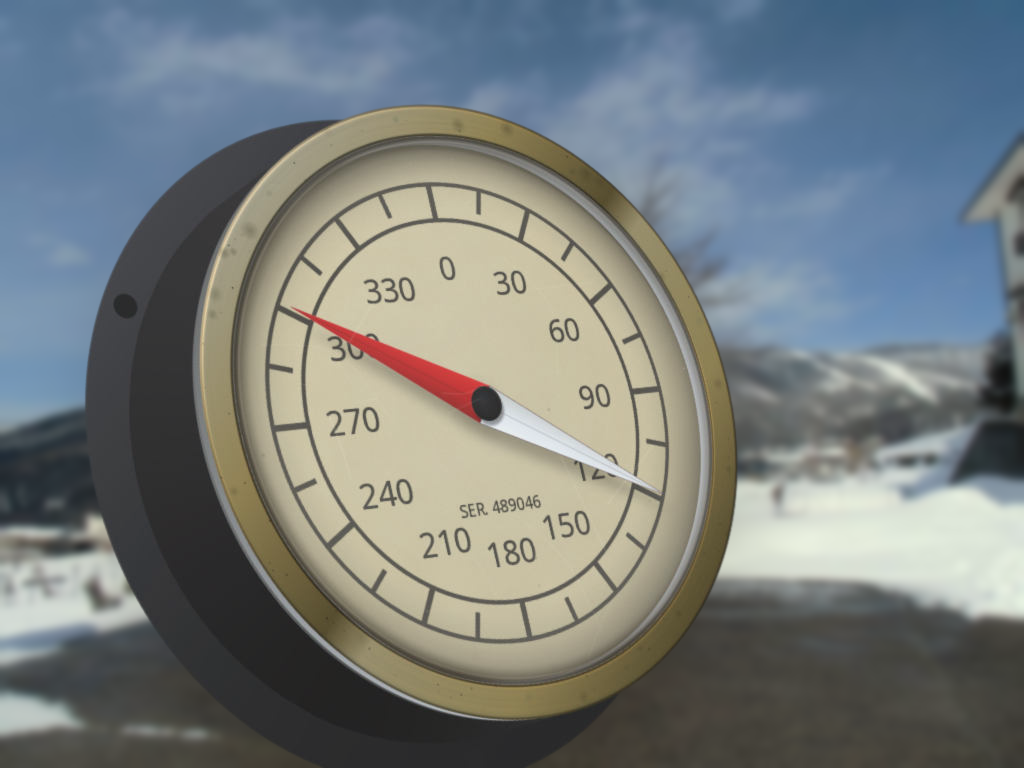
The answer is 300 °
